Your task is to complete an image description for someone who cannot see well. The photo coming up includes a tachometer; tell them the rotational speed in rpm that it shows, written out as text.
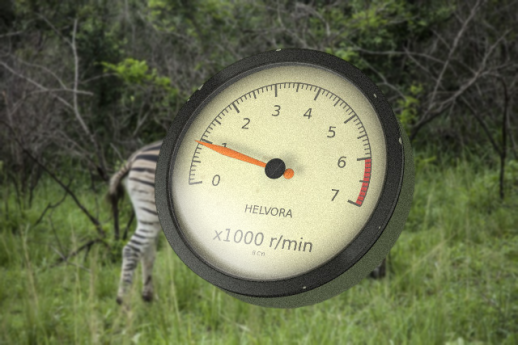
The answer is 900 rpm
